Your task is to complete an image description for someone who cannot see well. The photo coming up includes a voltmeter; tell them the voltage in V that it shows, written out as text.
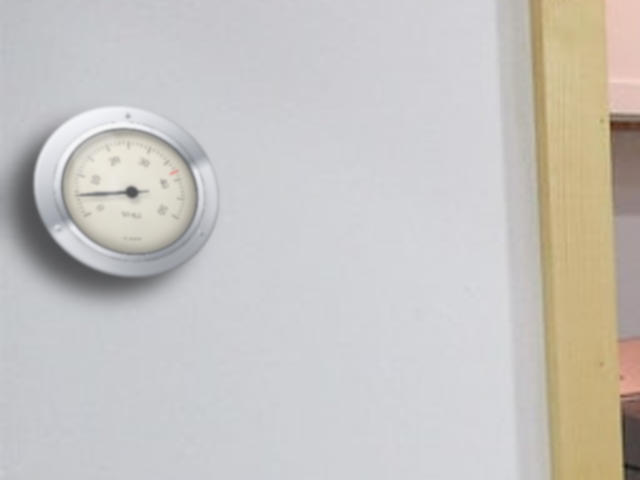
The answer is 5 V
